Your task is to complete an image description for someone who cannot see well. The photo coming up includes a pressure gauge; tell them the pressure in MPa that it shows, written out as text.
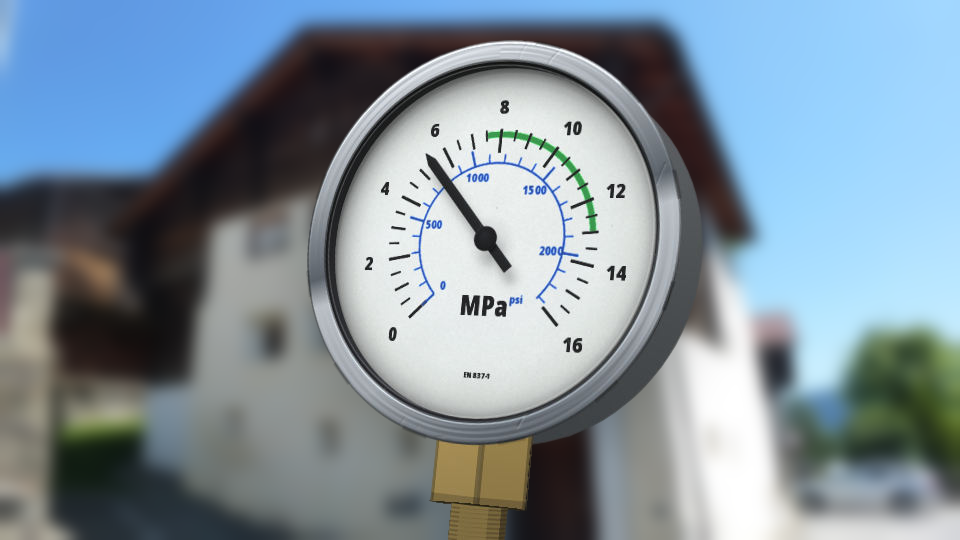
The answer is 5.5 MPa
